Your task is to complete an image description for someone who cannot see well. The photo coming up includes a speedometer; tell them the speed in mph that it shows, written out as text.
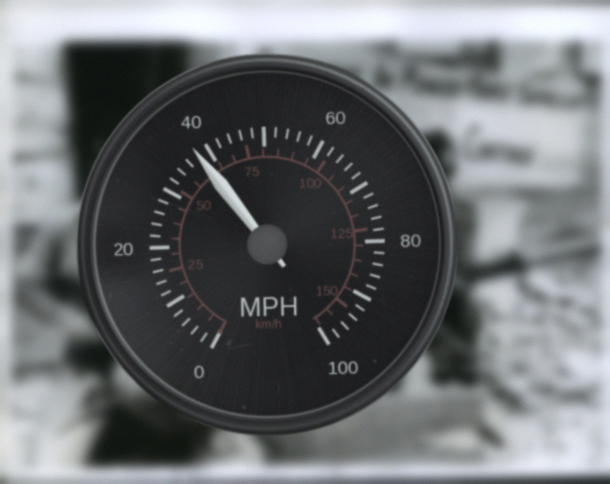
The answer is 38 mph
